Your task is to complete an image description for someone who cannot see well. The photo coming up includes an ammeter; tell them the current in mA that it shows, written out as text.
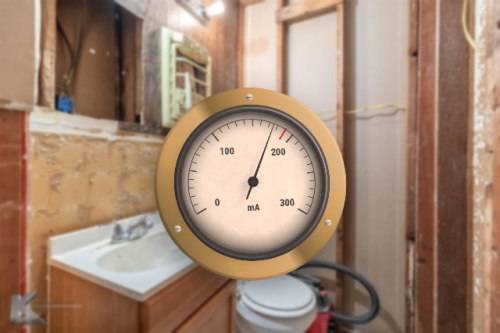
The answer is 175 mA
